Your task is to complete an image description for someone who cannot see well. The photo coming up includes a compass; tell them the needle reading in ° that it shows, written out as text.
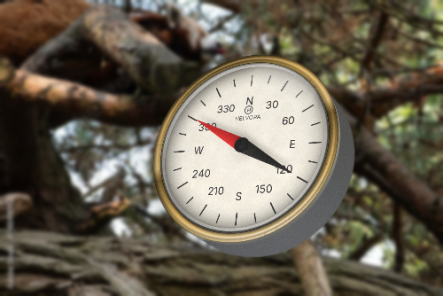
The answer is 300 °
